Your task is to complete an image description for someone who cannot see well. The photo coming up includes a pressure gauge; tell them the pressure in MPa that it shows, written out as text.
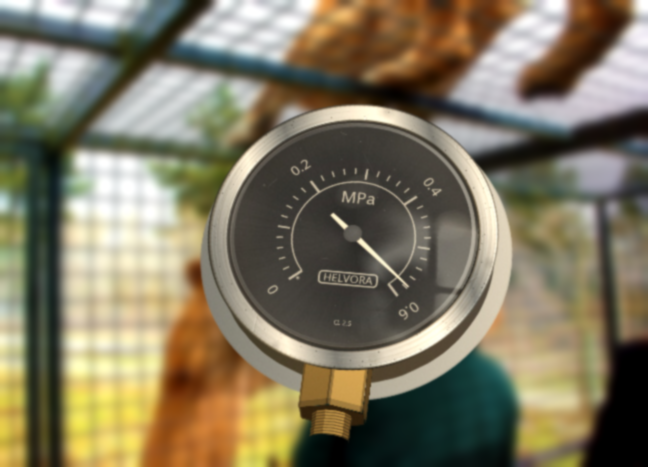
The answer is 0.58 MPa
